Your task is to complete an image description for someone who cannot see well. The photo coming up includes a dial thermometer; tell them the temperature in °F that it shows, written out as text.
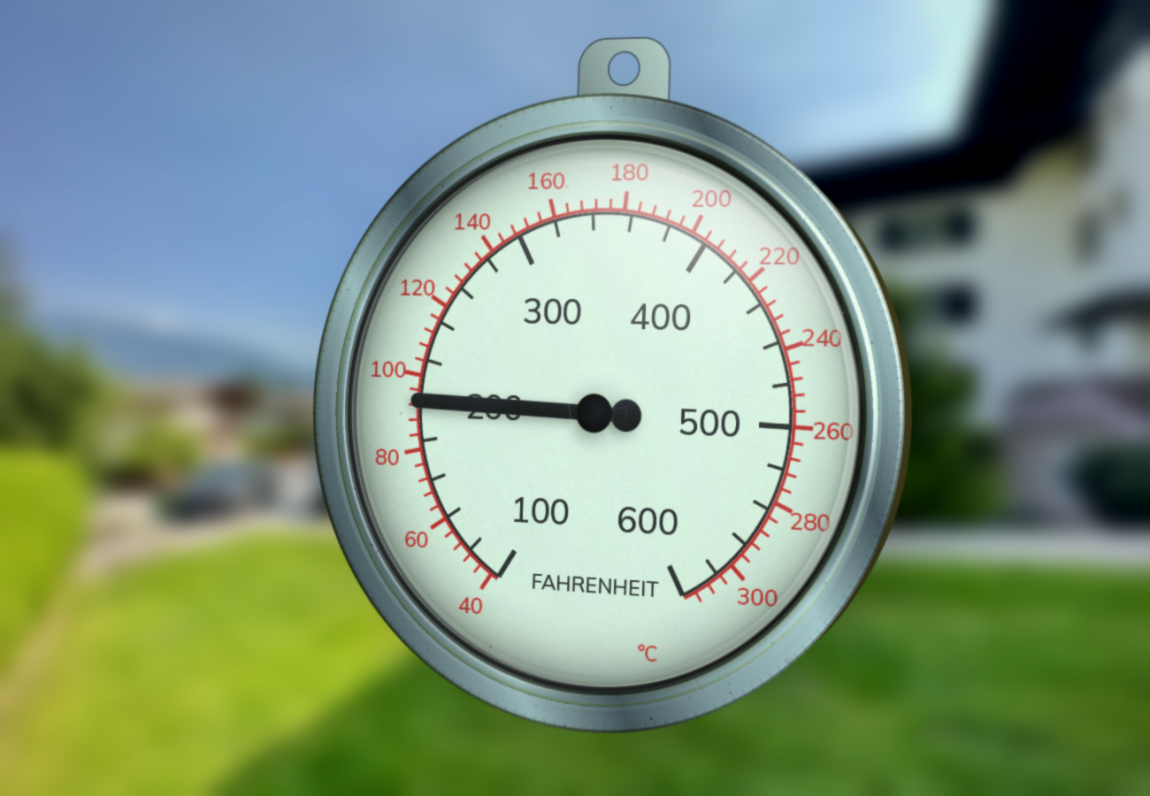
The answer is 200 °F
